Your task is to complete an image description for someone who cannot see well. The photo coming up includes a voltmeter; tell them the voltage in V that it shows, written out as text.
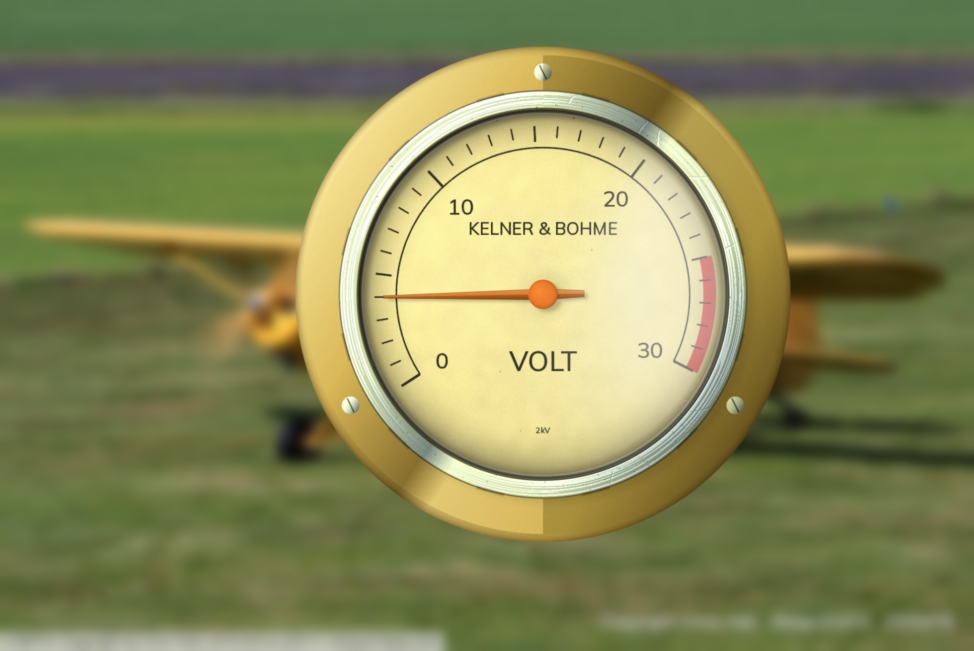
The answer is 4 V
